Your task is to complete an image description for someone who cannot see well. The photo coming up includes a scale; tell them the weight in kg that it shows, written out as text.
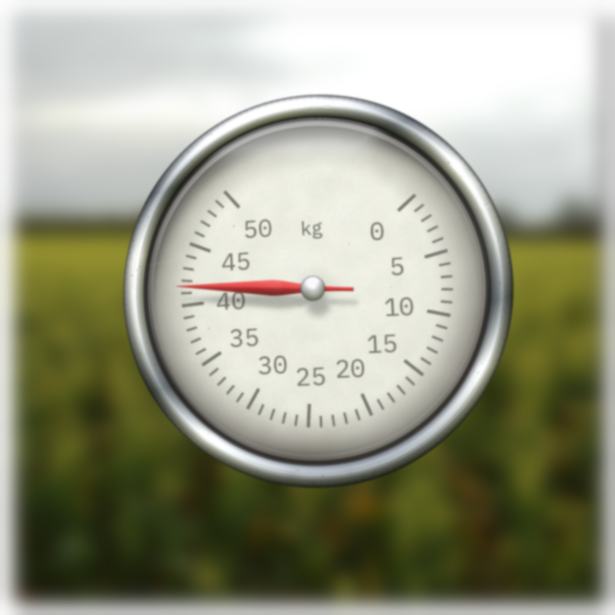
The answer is 41.5 kg
